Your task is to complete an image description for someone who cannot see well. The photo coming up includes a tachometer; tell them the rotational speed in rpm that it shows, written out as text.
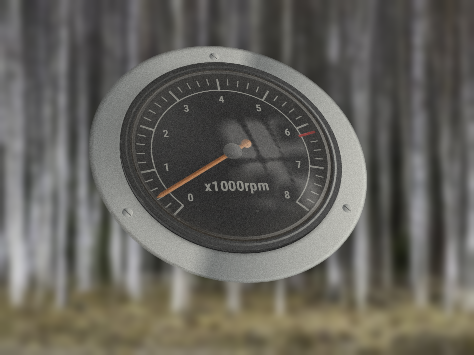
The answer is 400 rpm
